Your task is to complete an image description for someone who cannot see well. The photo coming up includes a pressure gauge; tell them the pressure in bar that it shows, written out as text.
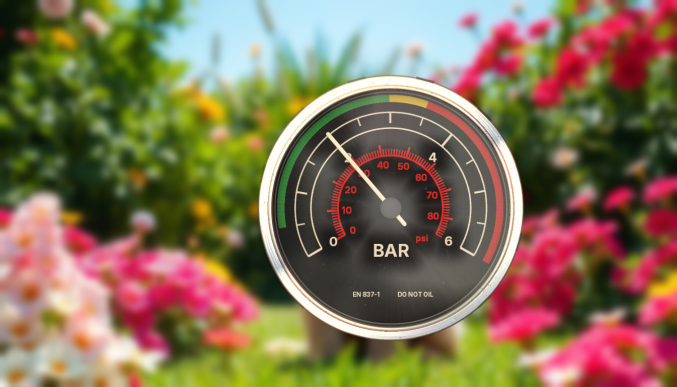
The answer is 2 bar
